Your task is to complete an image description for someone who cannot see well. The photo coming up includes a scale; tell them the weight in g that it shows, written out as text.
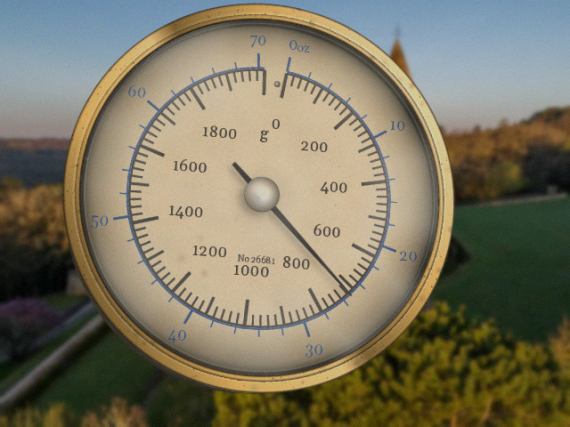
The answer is 720 g
